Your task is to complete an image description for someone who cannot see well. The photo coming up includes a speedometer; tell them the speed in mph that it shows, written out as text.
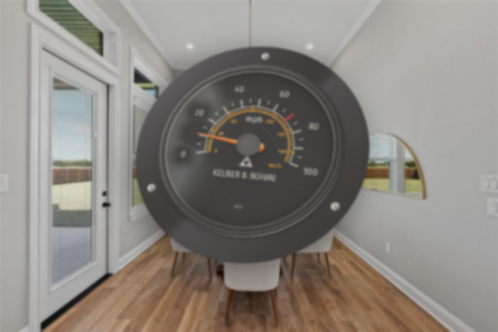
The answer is 10 mph
